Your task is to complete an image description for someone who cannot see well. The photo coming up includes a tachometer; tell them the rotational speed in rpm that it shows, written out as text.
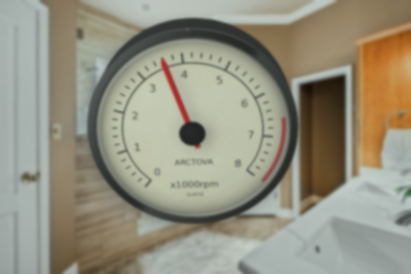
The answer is 3600 rpm
